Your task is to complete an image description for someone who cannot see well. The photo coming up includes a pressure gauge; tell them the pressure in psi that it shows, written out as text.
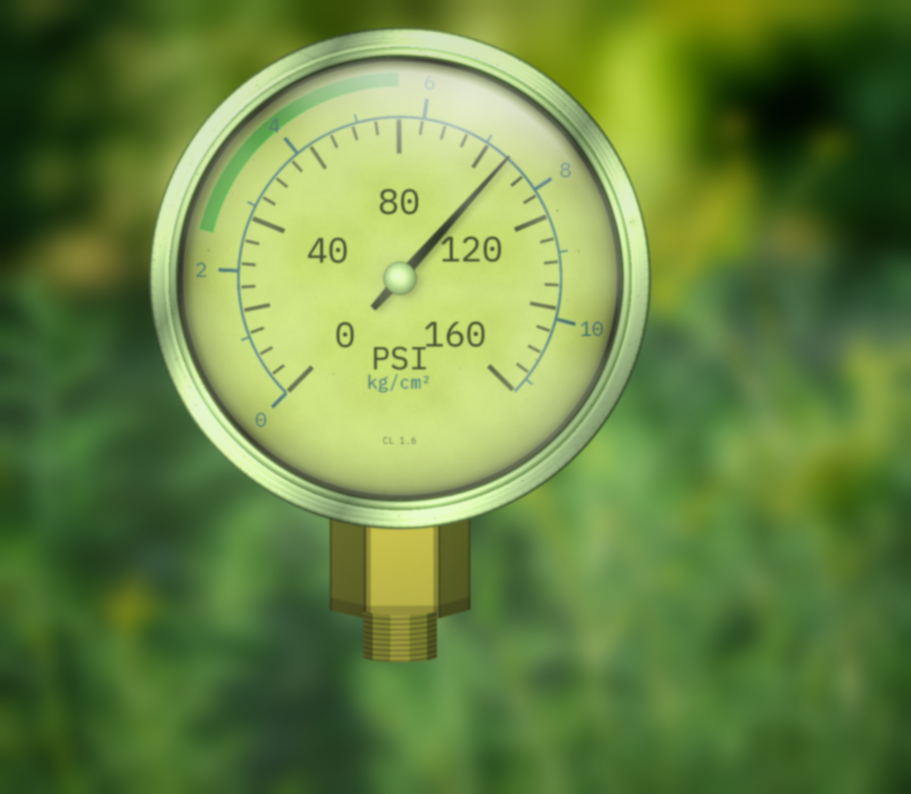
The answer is 105 psi
